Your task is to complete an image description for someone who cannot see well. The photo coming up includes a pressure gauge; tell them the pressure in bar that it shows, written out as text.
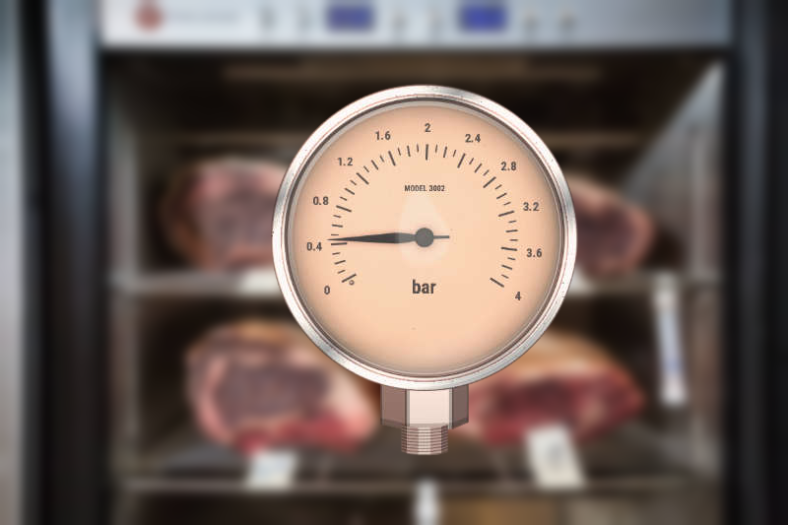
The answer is 0.45 bar
